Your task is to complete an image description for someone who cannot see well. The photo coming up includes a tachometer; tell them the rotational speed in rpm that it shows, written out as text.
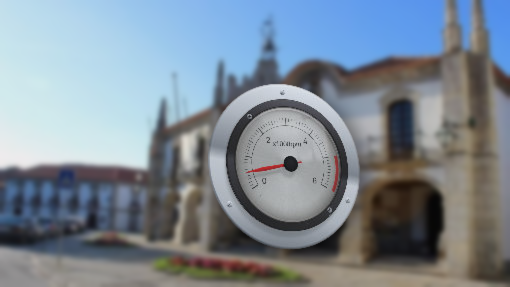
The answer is 500 rpm
